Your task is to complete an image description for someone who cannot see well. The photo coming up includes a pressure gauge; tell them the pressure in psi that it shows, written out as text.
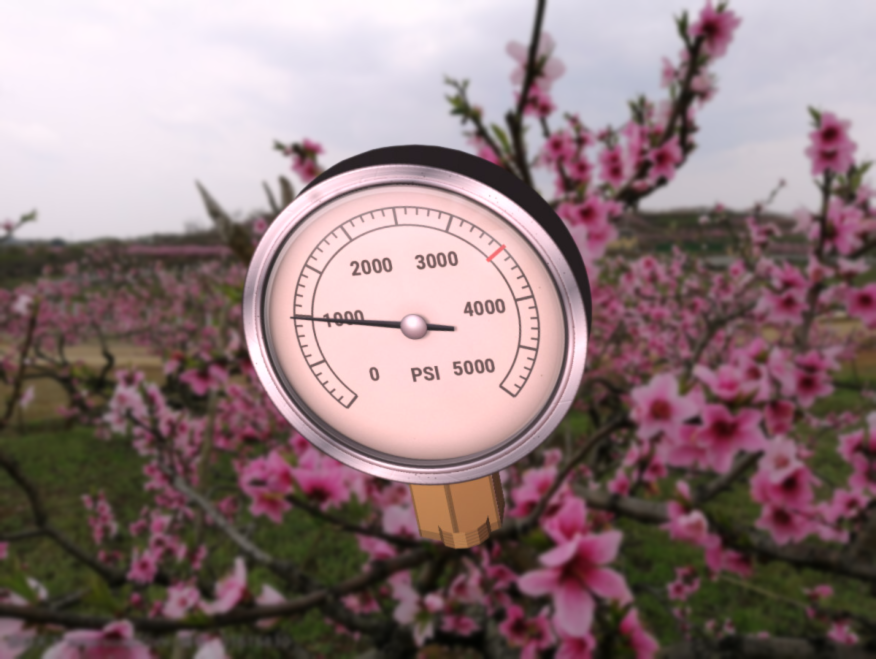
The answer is 1000 psi
